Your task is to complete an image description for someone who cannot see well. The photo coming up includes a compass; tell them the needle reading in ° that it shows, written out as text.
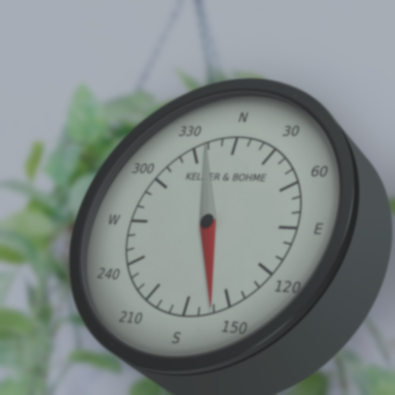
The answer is 160 °
